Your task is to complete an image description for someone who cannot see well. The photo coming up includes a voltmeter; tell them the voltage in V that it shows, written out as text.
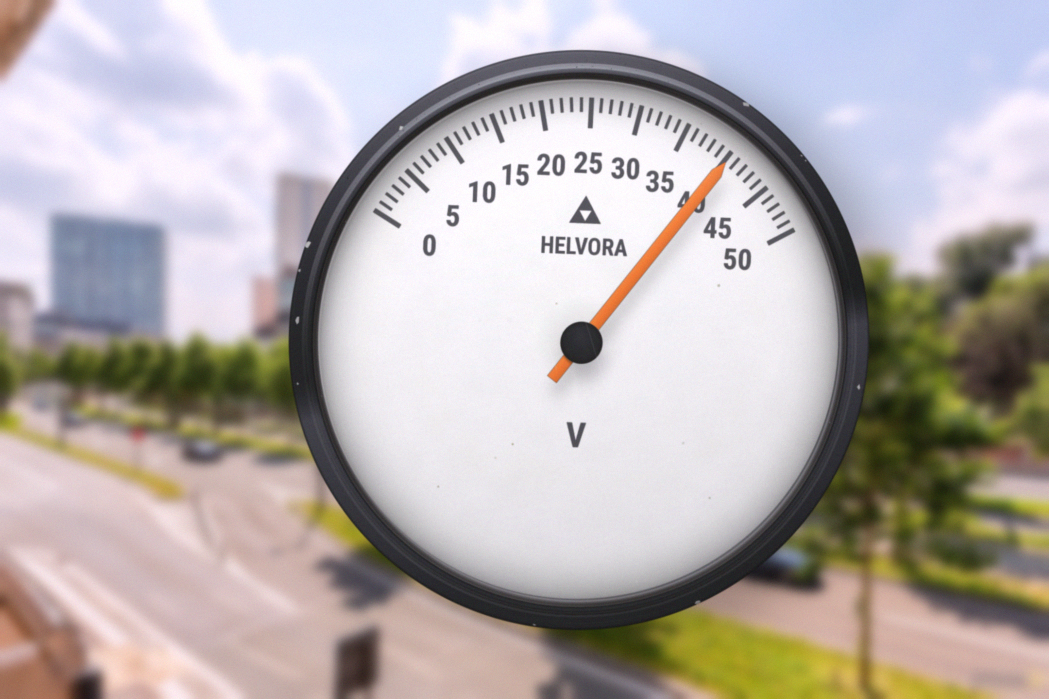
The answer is 40 V
